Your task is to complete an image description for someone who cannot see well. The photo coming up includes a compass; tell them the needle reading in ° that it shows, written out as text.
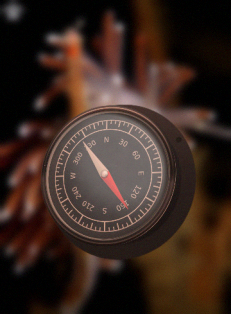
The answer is 145 °
